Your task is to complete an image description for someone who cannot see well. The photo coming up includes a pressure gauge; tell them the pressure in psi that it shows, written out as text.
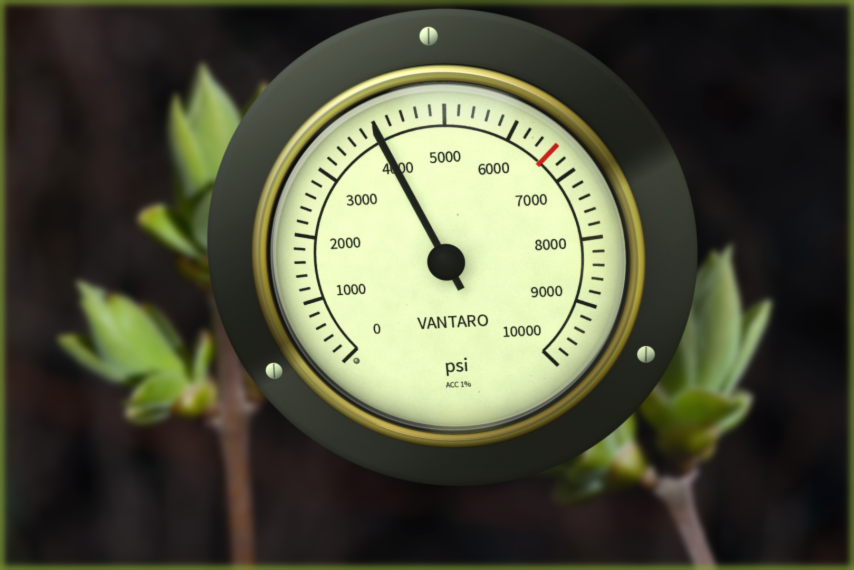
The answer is 4000 psi
